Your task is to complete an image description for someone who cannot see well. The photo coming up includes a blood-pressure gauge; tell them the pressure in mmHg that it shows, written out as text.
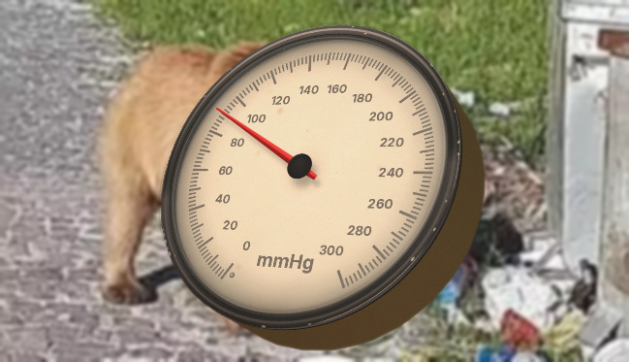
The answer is 90 mmHg
